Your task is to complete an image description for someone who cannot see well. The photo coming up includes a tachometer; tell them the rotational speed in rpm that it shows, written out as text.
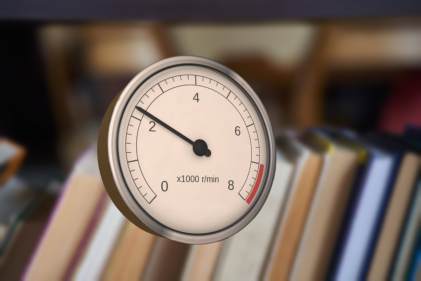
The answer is 2200 rpm
